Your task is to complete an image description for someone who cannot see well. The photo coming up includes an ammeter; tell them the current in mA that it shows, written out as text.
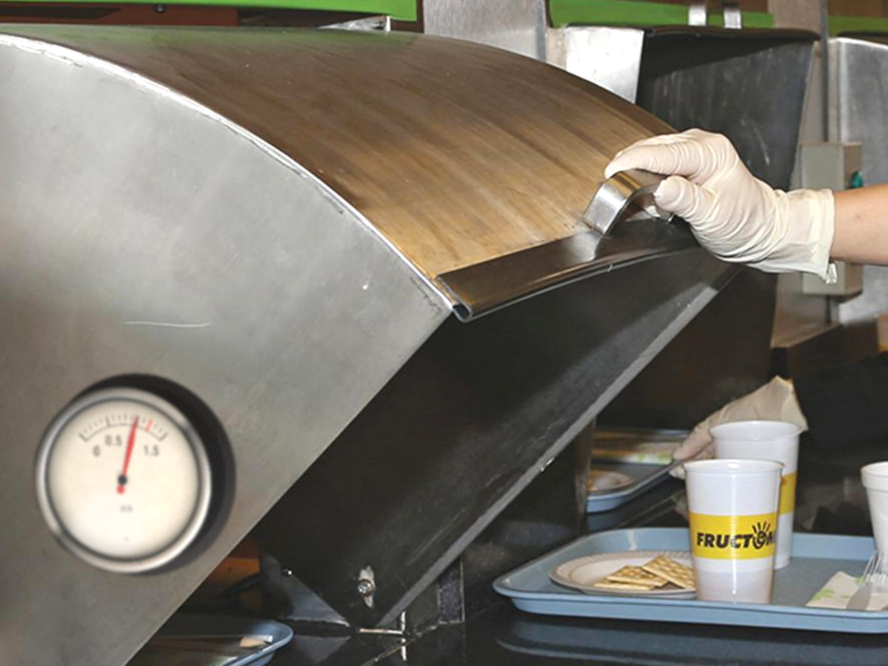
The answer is 1 mA
